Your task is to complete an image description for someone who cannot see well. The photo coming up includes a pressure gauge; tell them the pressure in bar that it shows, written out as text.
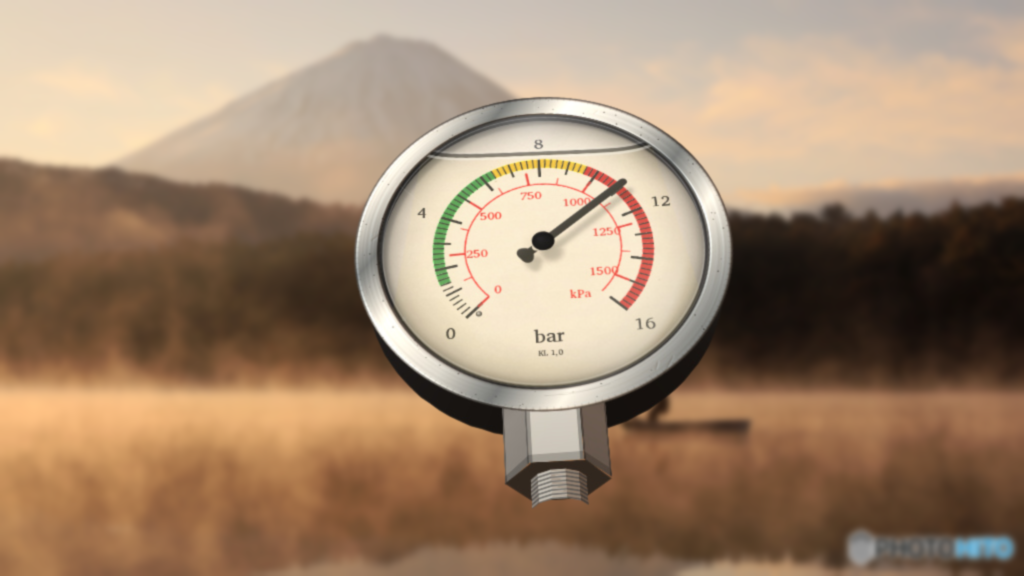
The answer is 11 bar
